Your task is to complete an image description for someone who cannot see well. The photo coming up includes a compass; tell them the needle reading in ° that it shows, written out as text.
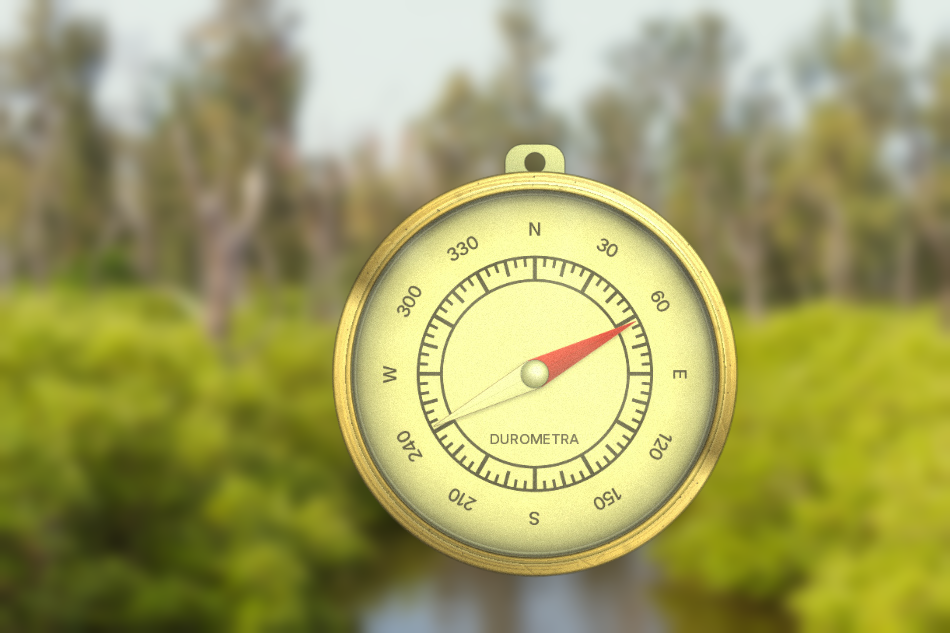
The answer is 62.5 °
